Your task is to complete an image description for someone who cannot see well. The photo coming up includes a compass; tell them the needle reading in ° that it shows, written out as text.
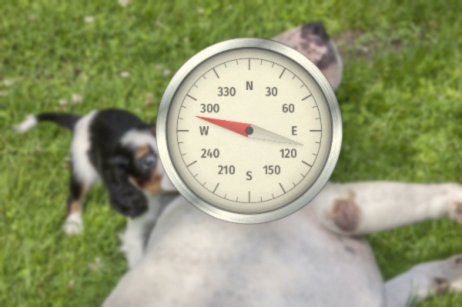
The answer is 285 °
